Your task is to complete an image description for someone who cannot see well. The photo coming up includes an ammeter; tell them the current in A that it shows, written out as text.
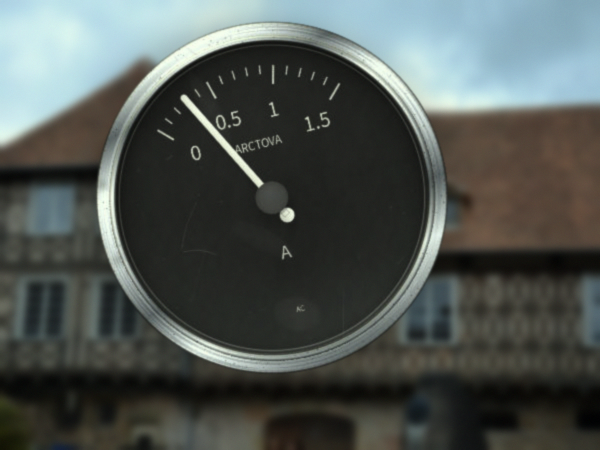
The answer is 0.3 A
